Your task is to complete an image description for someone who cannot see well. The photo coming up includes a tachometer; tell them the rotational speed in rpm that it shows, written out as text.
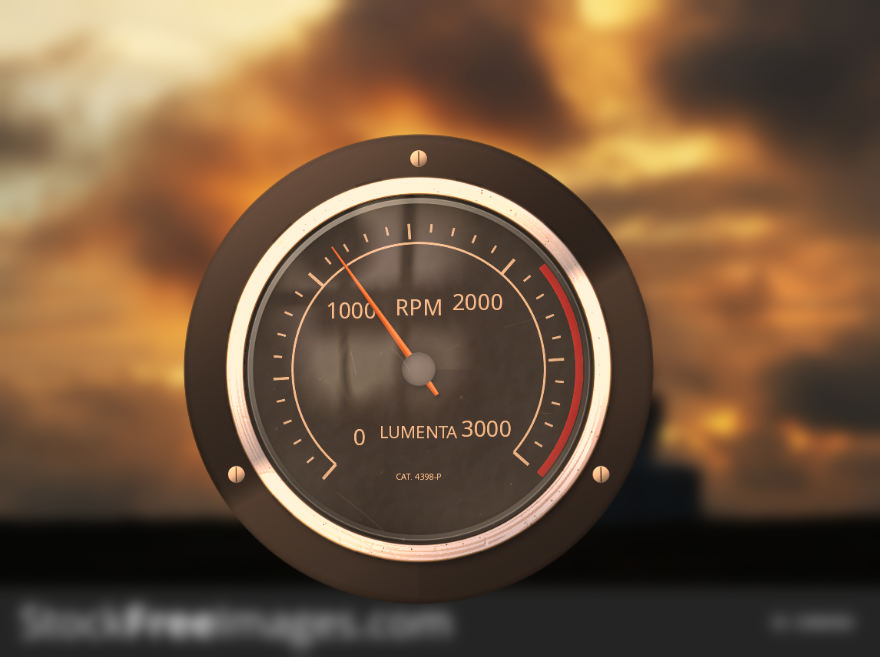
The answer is 1150 rpm
